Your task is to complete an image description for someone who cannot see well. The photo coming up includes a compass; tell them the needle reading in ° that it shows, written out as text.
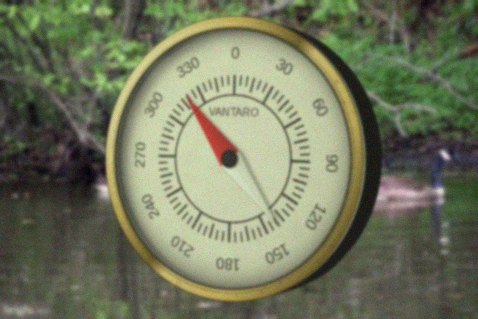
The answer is 320 °
